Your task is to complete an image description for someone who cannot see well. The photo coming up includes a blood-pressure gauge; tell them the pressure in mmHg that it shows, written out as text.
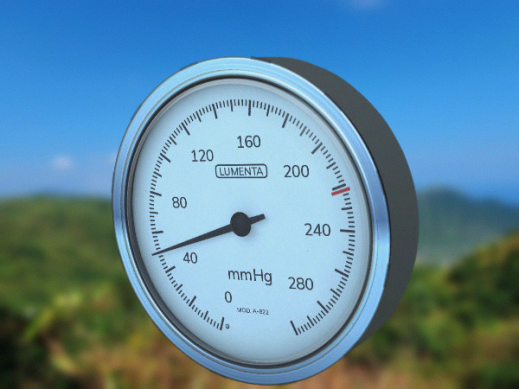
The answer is 50 mmHg
